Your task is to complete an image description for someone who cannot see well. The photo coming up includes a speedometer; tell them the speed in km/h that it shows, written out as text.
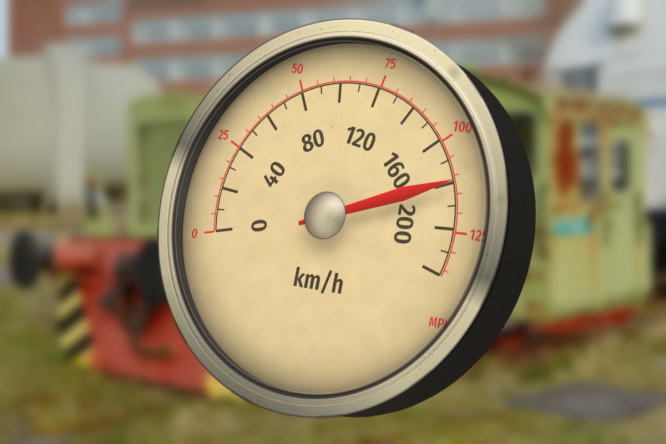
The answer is 180 km/h
